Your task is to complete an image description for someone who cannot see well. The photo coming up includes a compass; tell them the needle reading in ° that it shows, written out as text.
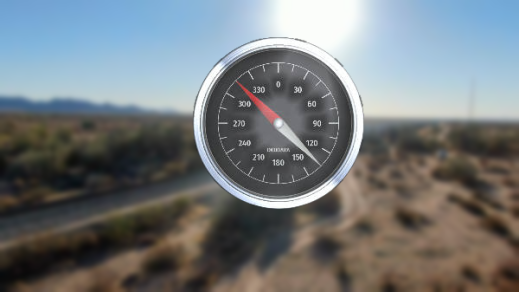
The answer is 315 °
